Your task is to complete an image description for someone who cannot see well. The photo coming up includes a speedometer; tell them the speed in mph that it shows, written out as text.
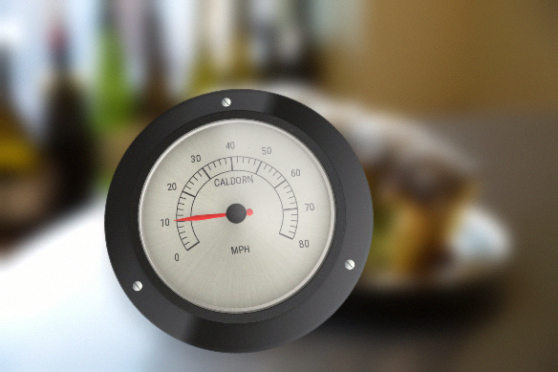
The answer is 10 mph
